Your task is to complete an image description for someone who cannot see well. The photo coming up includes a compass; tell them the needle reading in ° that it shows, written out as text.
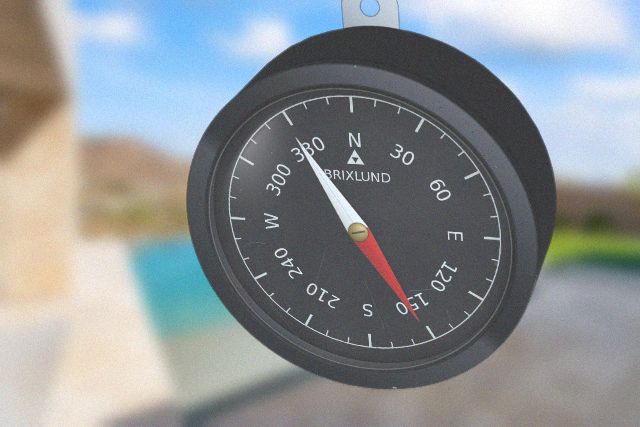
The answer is 150 °
